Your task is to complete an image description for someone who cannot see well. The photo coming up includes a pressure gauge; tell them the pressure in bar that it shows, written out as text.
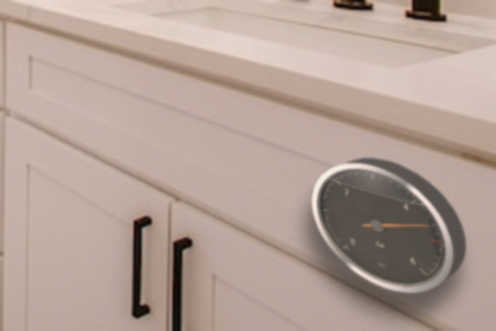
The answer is 4.6 bar
